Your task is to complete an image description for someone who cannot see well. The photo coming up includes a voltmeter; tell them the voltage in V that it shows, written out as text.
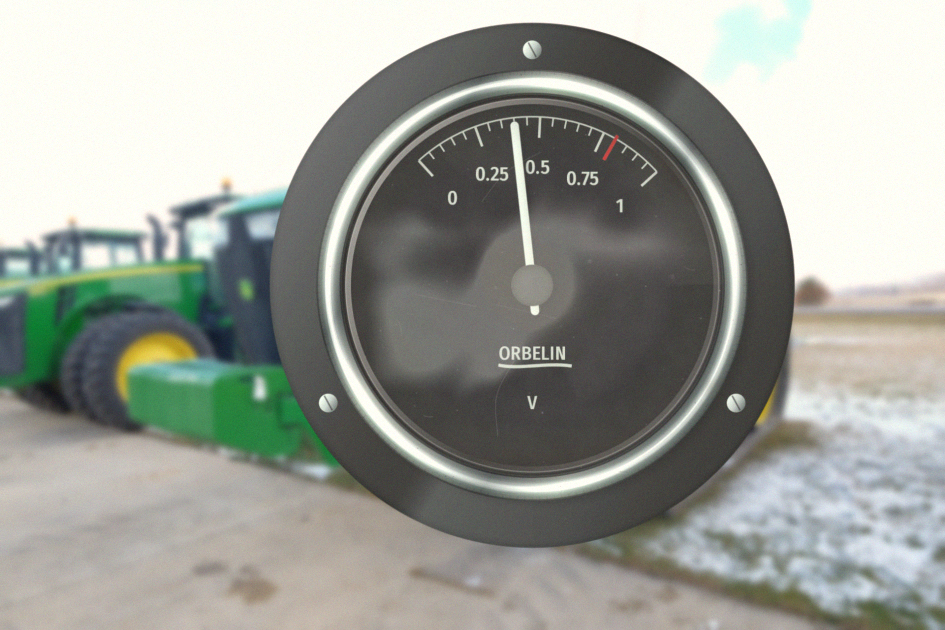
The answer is 0.4 V
